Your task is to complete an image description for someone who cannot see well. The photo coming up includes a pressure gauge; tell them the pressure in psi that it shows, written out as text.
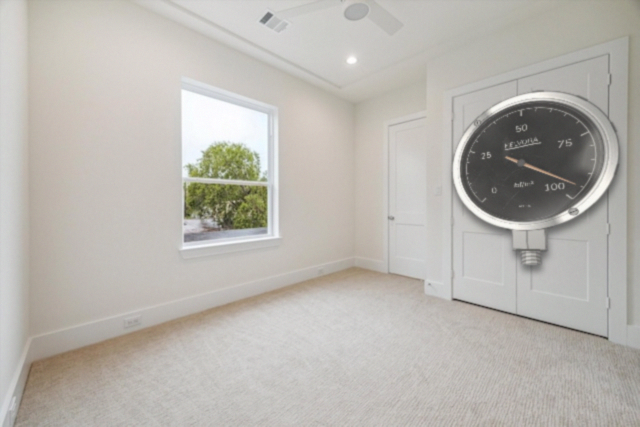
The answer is 95 psi
